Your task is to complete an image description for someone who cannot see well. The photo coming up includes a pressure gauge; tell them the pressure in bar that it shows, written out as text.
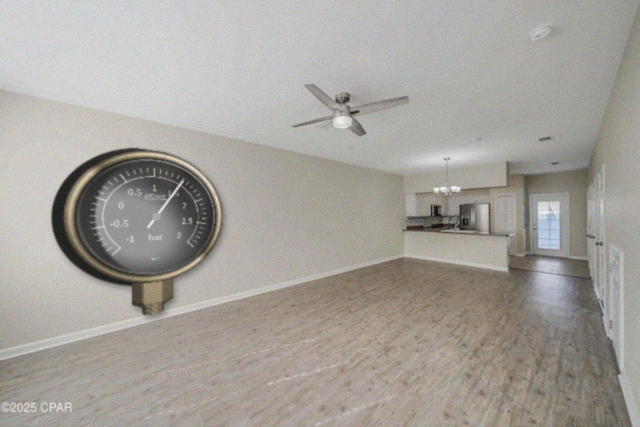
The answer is 1.5 bar
